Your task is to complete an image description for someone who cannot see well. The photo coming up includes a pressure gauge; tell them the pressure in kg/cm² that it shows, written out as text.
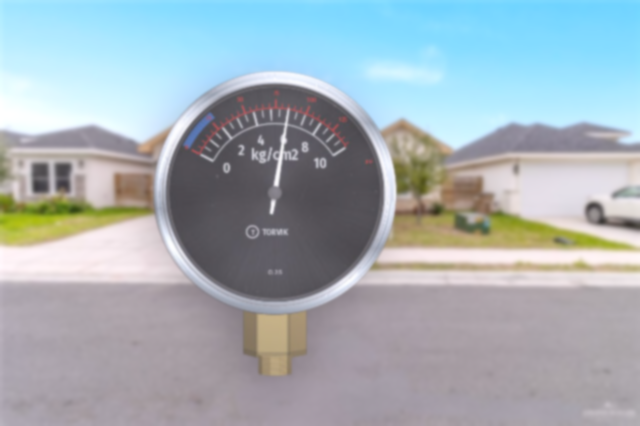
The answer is 6 kg/cm²
